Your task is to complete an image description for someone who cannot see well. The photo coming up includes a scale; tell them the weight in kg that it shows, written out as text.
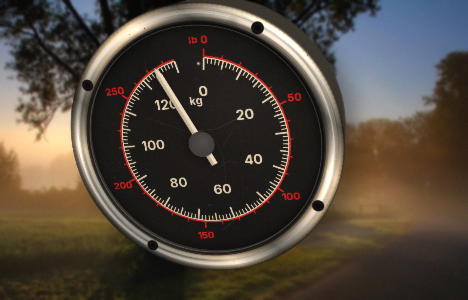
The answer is 125 kg
